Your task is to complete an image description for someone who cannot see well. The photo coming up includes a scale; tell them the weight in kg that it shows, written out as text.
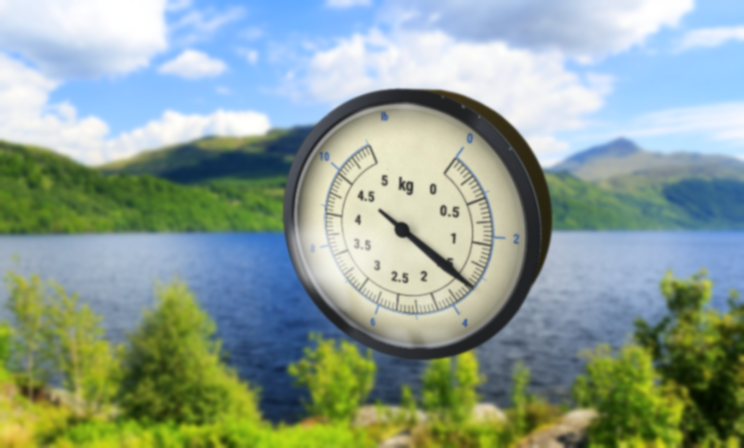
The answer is 1.5 kg
